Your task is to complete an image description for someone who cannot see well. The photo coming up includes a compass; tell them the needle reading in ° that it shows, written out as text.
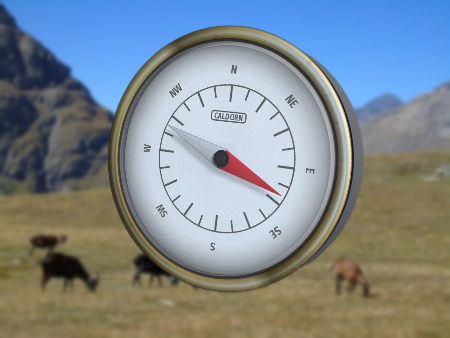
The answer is 112.5 °
